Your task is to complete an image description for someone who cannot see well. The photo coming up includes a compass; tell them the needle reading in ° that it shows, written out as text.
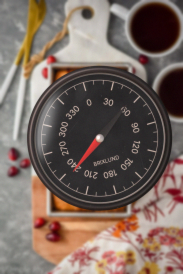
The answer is 235 °
